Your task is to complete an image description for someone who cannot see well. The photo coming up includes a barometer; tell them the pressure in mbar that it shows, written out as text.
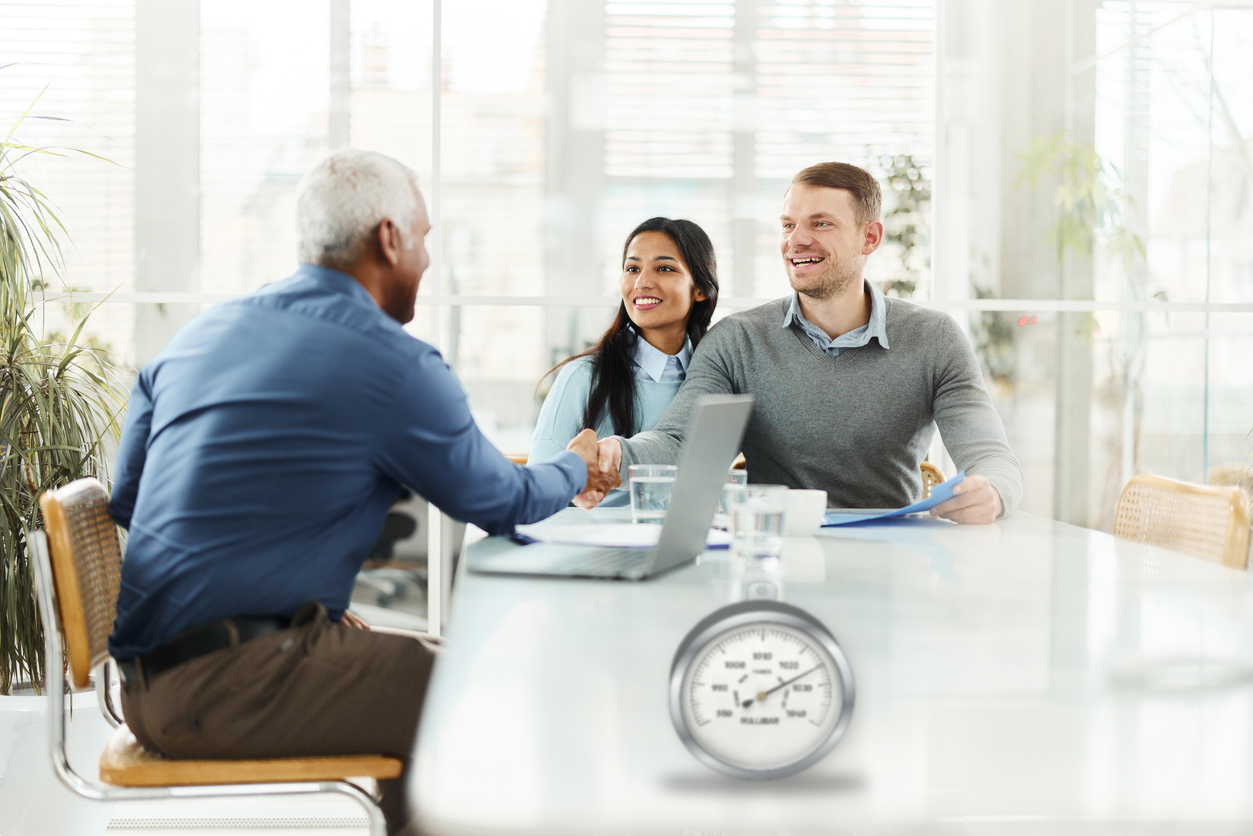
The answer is 1025 mbar
